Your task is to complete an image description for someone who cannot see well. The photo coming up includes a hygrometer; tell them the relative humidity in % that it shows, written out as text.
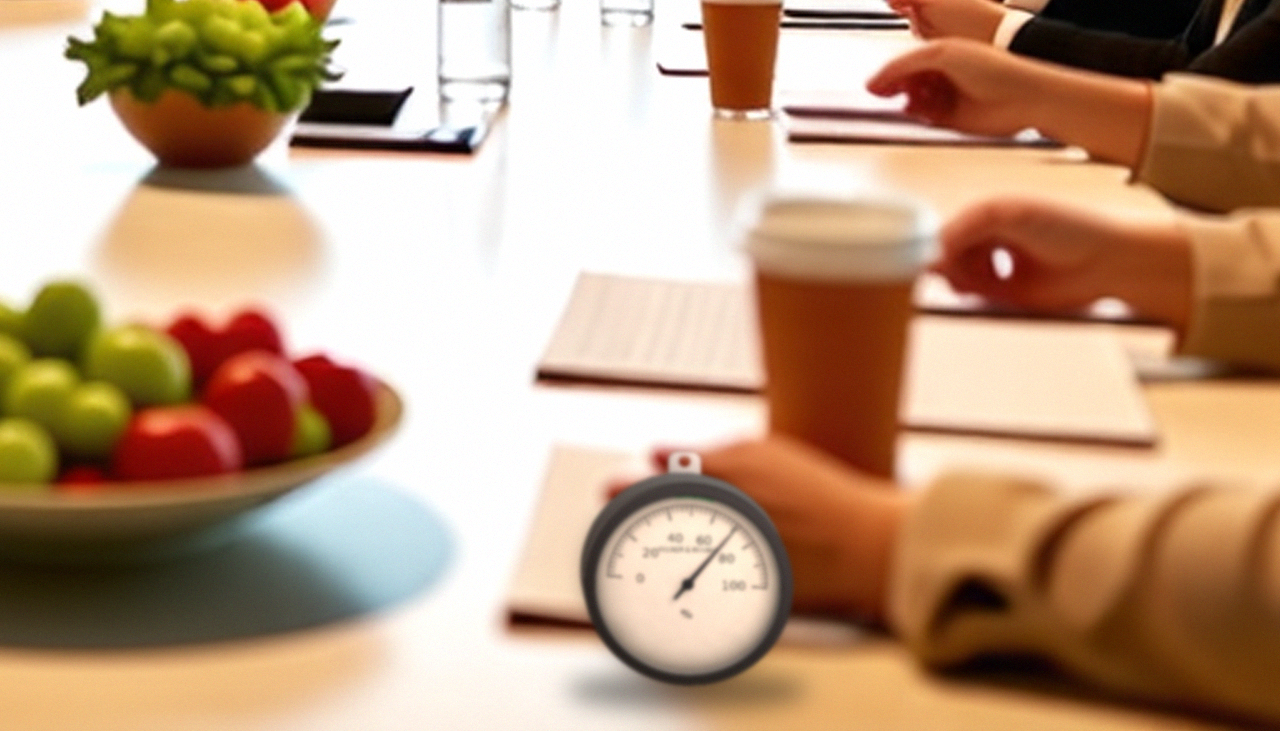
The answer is 70 %
